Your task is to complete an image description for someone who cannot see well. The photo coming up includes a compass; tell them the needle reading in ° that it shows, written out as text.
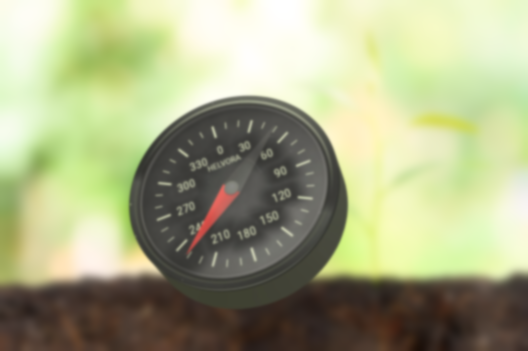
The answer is 230 °
